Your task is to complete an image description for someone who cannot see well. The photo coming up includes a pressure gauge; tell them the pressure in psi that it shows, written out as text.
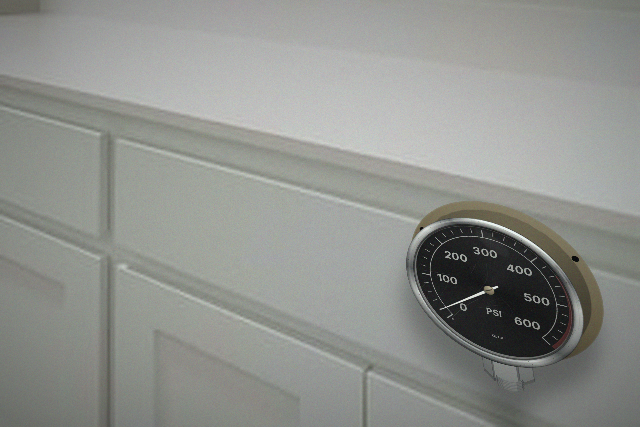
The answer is 20 psi
